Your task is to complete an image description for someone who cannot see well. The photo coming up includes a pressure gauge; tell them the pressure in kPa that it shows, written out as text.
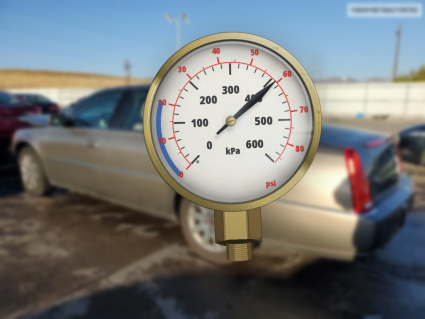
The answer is 410 kPa
